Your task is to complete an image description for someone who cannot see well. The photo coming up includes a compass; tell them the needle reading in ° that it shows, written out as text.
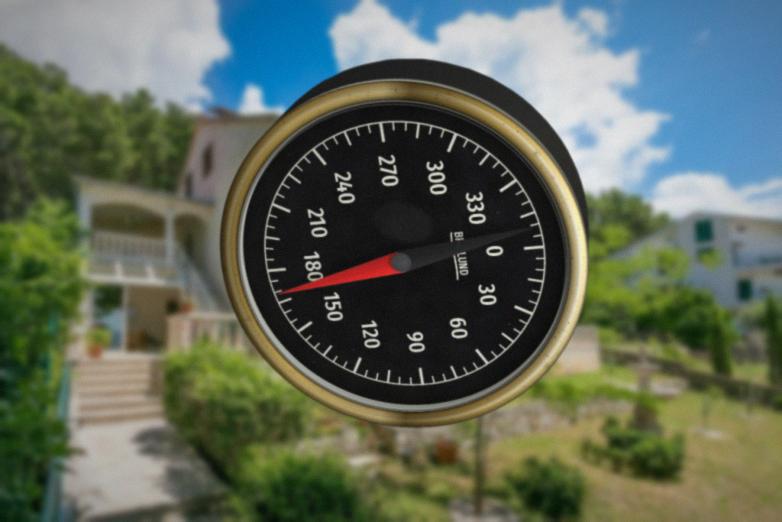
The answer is 170 °
